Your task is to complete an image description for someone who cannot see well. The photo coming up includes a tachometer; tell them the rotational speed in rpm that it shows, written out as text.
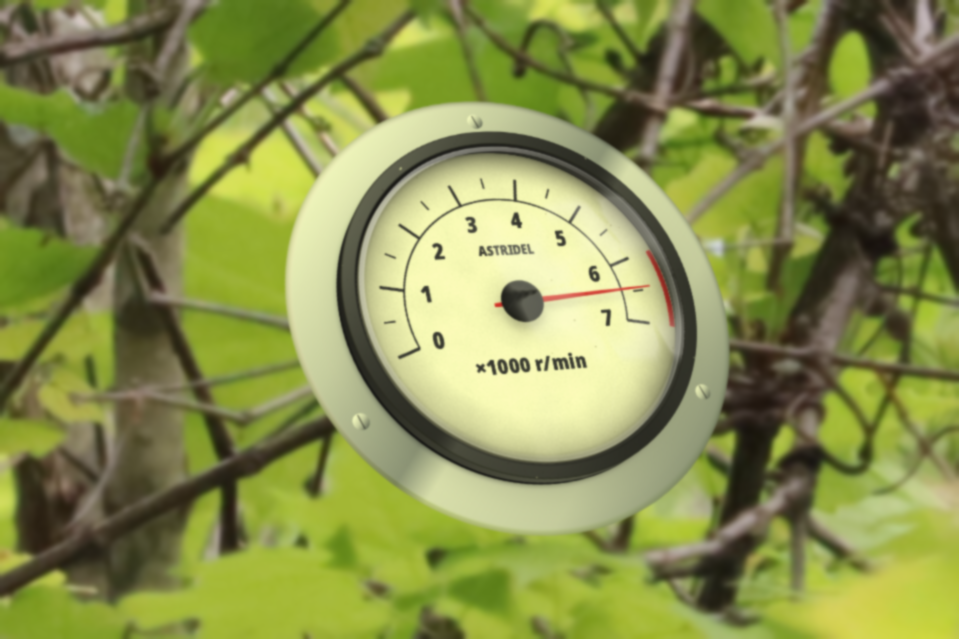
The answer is 6500 rpm
